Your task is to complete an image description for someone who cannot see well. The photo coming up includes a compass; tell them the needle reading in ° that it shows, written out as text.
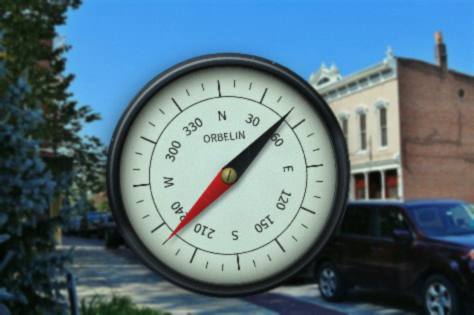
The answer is 230 °
